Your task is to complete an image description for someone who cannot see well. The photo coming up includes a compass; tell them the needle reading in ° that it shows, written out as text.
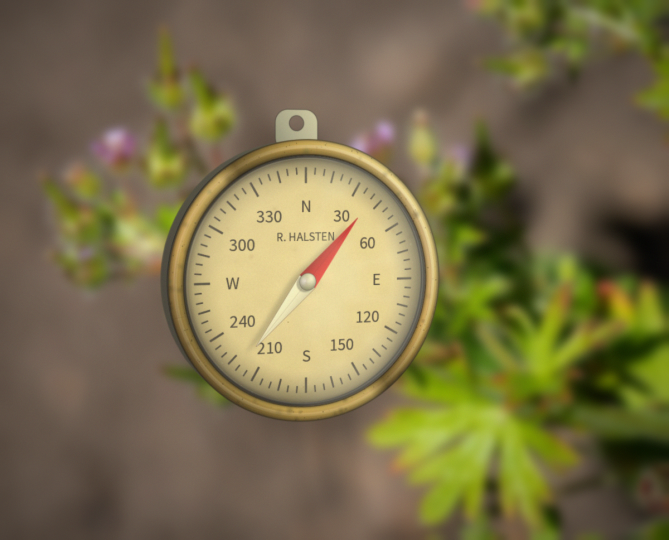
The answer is 40 °
